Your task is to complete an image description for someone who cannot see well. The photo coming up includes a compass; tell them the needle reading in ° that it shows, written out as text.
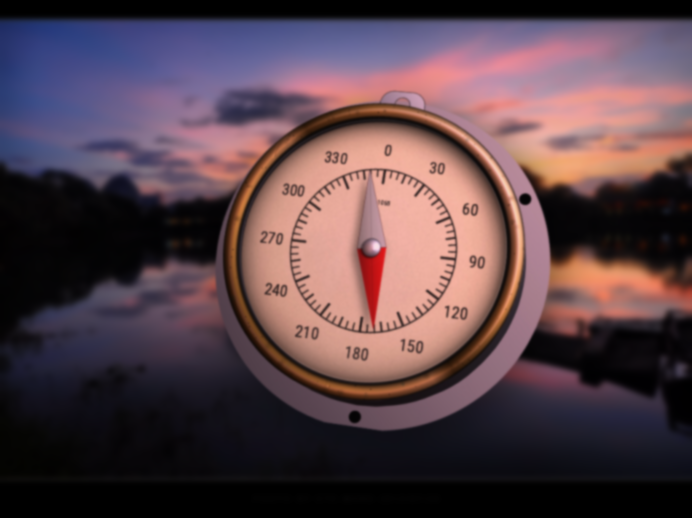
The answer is 170 °
